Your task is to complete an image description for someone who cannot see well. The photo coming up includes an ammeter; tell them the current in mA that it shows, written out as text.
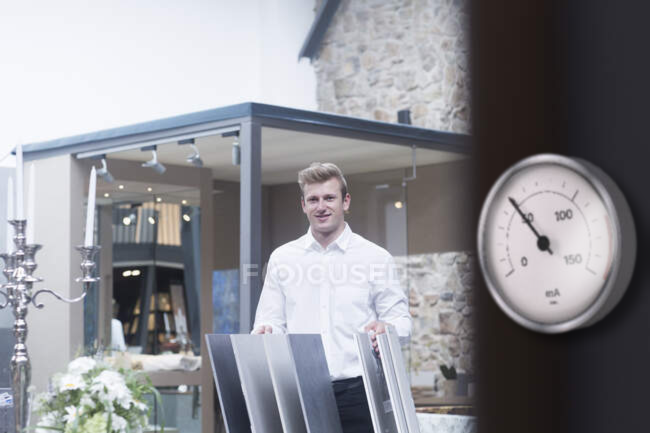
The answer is 50 mA
